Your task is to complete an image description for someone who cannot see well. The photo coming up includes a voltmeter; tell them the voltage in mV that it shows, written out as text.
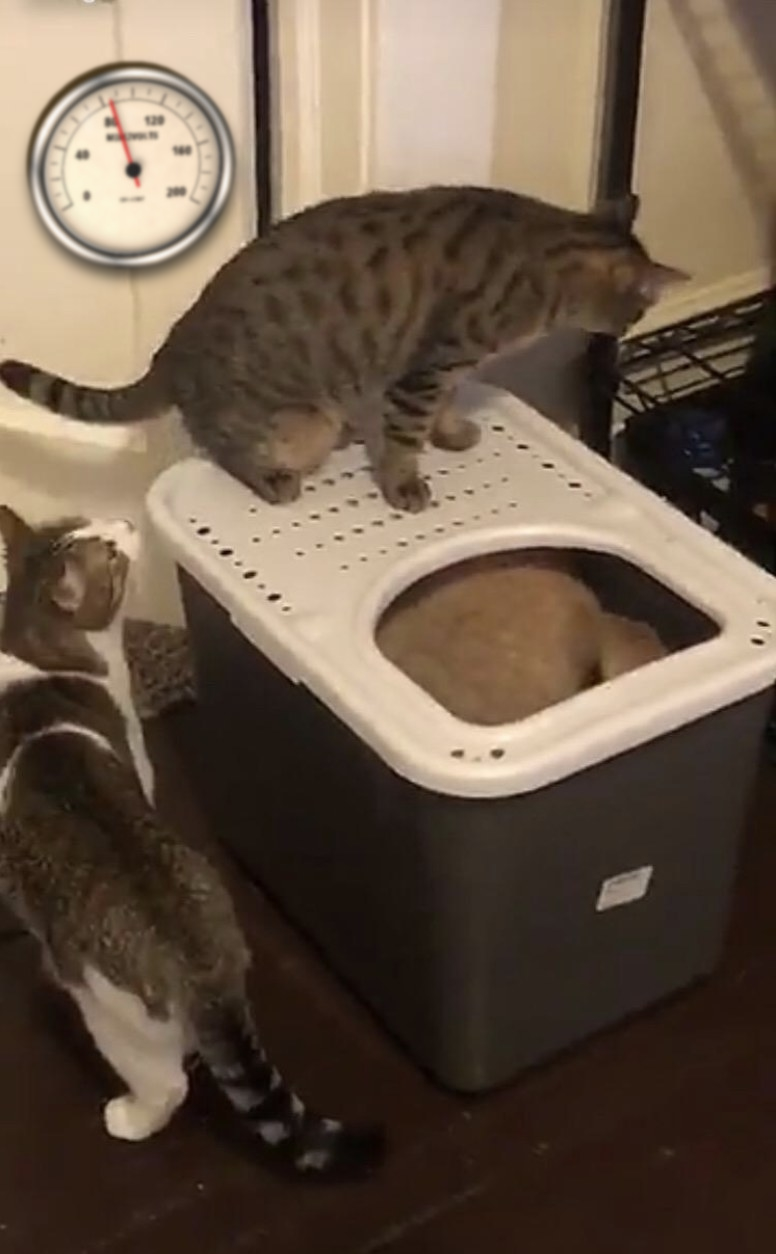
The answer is 85 mV
